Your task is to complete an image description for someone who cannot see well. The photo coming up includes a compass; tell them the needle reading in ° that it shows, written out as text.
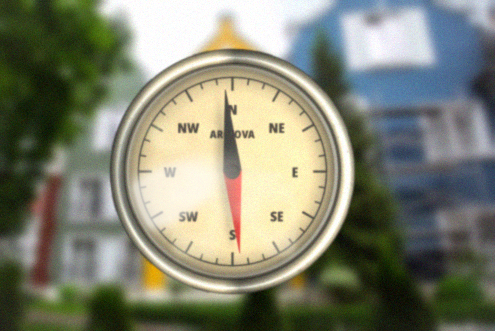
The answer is 175 °
